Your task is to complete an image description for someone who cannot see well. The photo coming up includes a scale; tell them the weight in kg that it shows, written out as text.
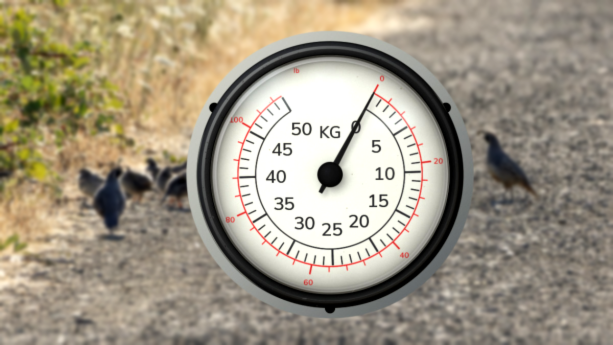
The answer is 0 kg
